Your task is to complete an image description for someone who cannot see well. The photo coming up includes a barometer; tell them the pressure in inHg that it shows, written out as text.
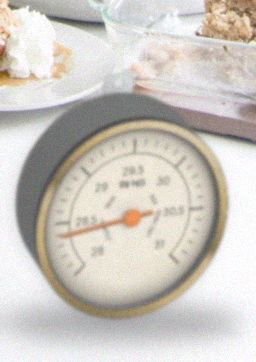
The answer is 28.4 inHg
